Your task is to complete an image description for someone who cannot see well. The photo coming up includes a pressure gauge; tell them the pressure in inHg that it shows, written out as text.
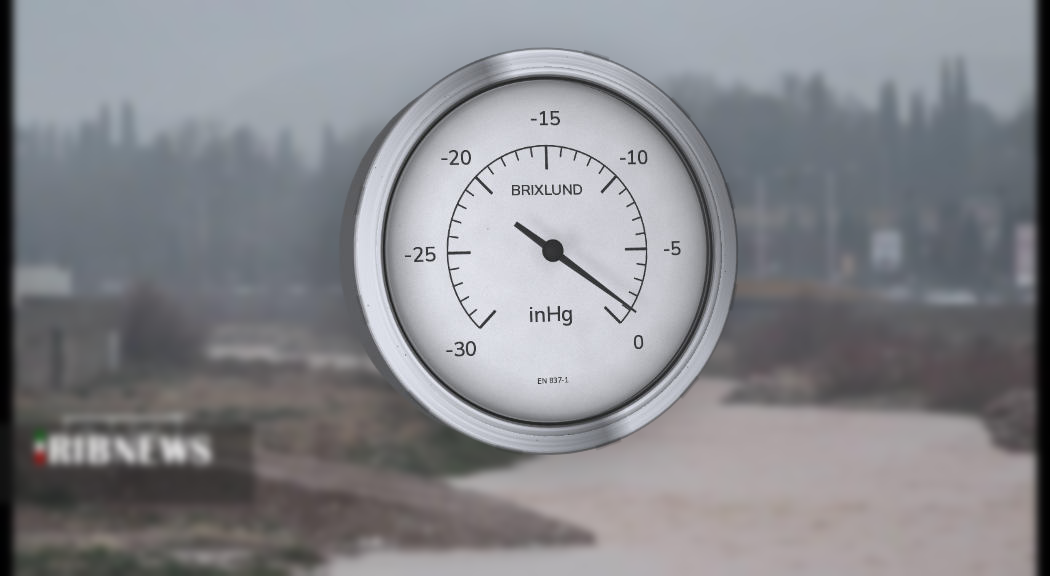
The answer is -1 inHg
